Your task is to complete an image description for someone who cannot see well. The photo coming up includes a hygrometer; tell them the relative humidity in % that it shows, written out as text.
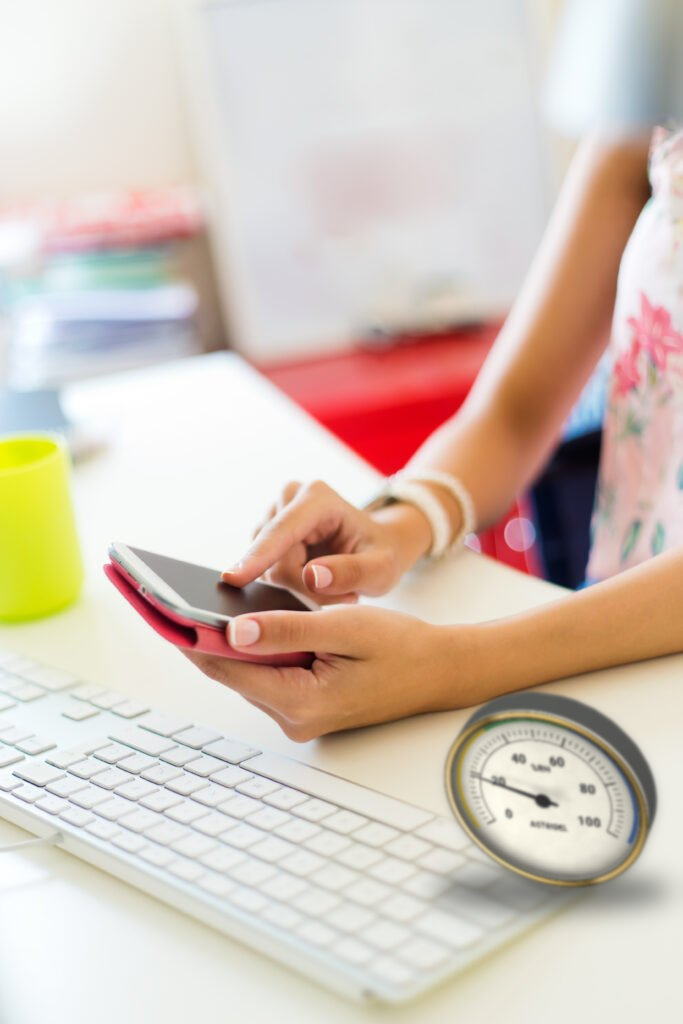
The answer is 20 %
